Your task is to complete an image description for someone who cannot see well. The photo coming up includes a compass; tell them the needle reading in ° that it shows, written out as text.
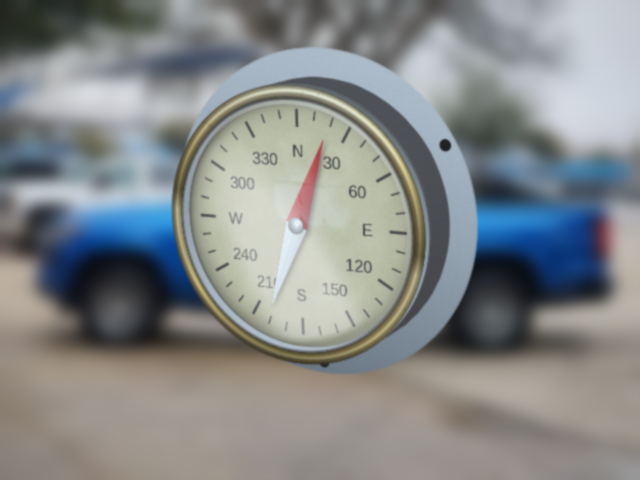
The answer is 20 °
